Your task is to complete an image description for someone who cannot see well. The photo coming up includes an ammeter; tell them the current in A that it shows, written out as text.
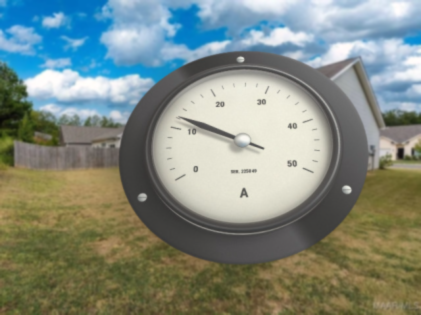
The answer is 12 A
